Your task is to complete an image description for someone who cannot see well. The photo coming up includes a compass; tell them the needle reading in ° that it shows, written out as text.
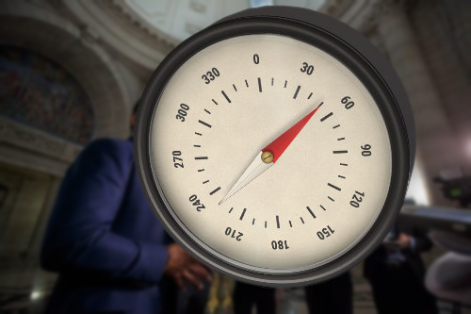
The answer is 50 °
